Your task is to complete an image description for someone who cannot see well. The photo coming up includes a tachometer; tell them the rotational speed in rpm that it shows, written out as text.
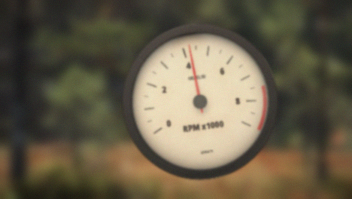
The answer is 4250 rpm
